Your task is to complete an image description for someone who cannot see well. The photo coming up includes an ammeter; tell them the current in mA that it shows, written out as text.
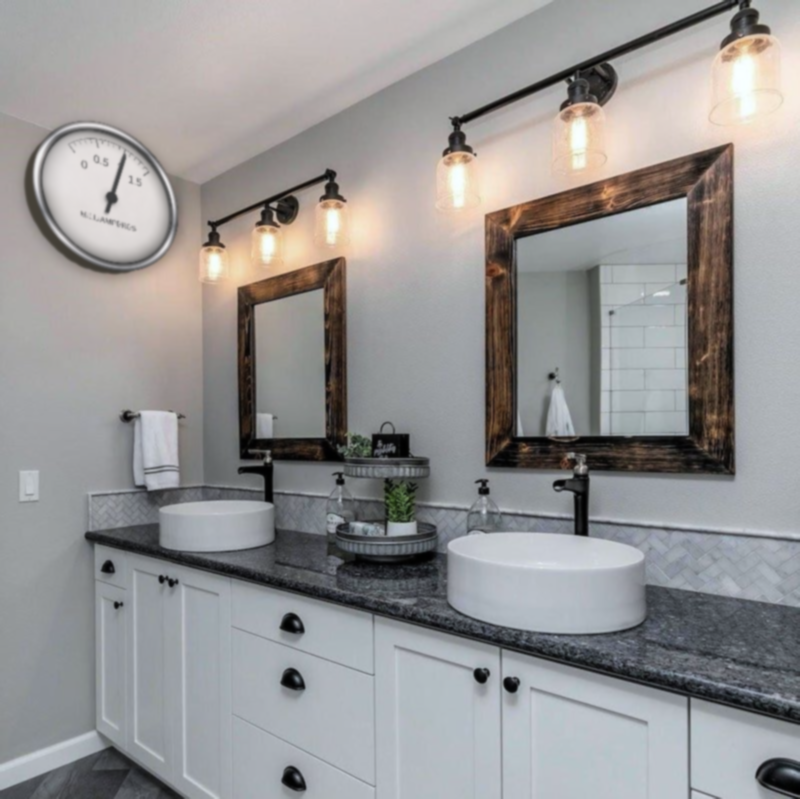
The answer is 1 mA
